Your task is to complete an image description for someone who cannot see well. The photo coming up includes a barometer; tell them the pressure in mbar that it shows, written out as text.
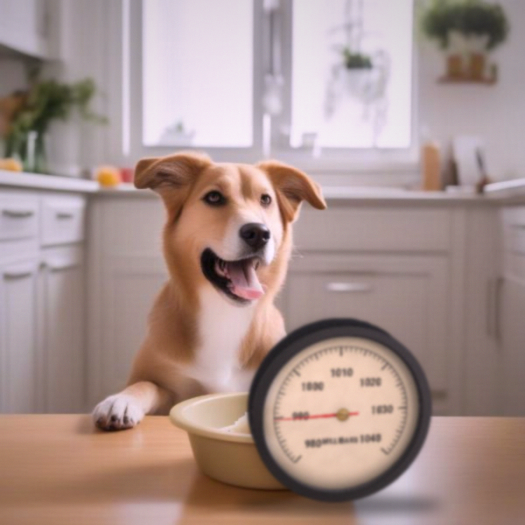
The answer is 990 mbar
